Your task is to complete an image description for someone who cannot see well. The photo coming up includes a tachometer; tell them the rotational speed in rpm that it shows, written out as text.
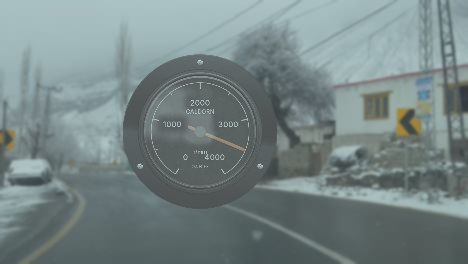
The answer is 3500 rpm
